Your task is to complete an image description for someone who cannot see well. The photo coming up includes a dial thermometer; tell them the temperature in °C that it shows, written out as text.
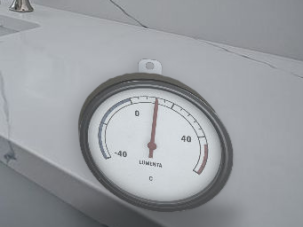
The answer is 12 °C
